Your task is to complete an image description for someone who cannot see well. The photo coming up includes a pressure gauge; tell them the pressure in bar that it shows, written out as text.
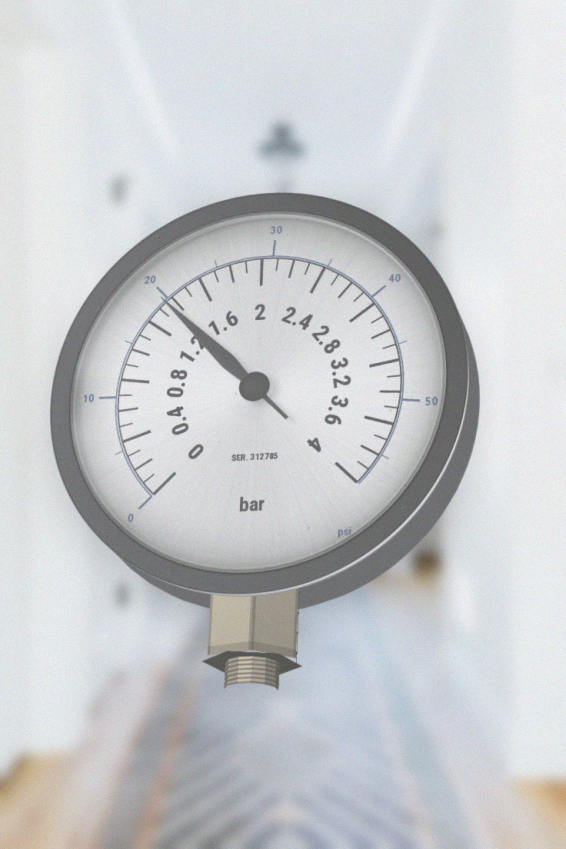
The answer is 1.35 bar
